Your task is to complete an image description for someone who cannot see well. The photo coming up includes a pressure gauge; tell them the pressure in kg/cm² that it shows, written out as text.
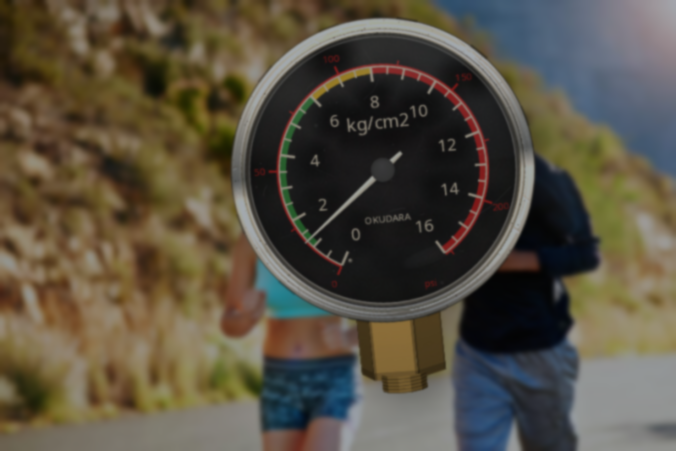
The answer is 1.25 kg/cm²
